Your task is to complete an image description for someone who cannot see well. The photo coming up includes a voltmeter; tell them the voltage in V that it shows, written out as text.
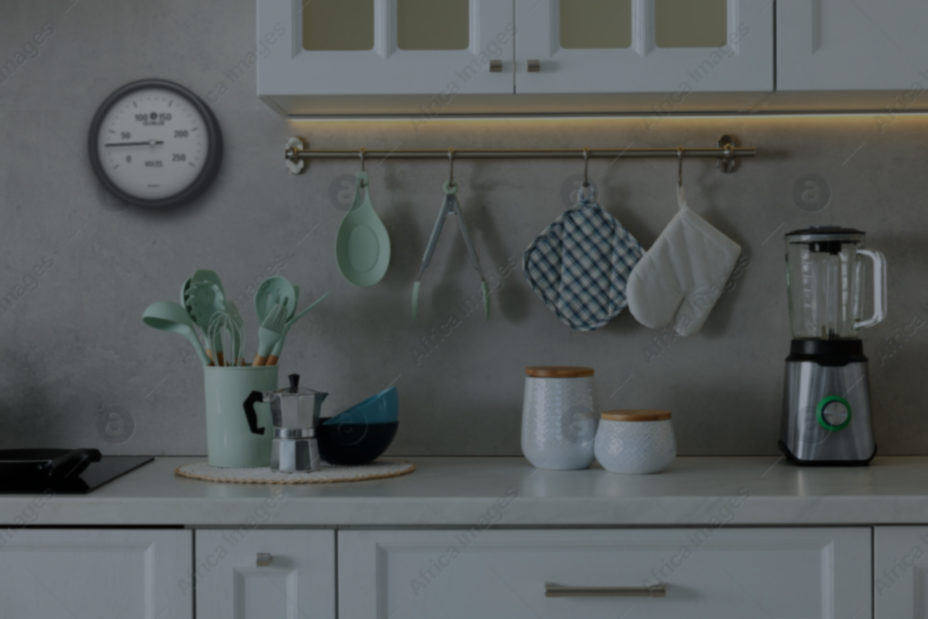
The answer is 30 V
